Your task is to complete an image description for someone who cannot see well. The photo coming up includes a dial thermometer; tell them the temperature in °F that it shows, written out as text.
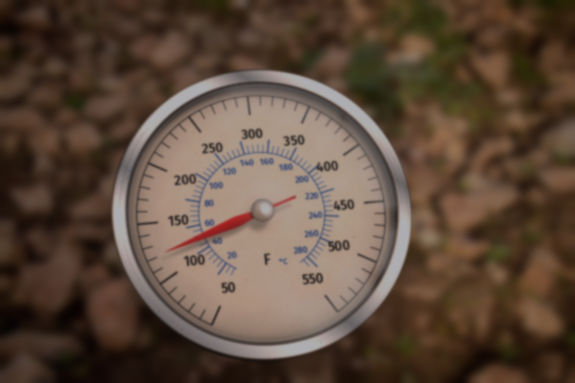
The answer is 120 °F
